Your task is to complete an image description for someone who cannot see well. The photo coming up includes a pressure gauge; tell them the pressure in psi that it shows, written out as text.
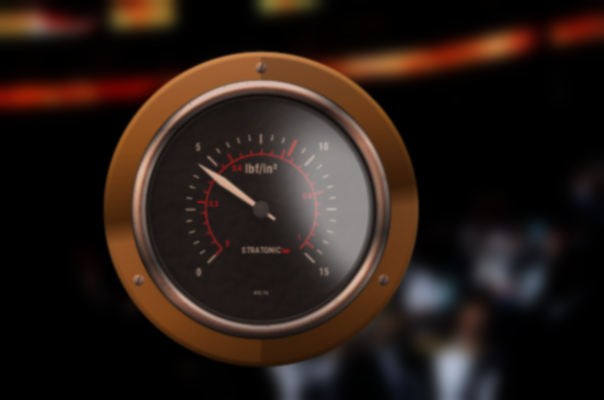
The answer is 4.5 psi
